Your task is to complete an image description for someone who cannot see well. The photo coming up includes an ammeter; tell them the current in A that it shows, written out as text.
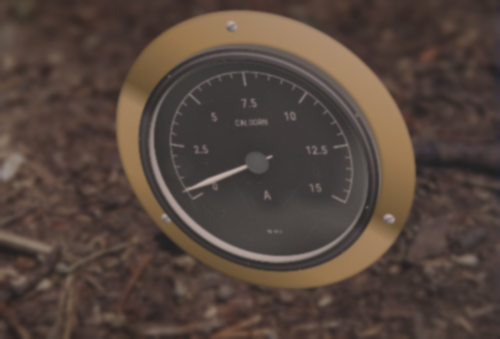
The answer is 0.5 A
